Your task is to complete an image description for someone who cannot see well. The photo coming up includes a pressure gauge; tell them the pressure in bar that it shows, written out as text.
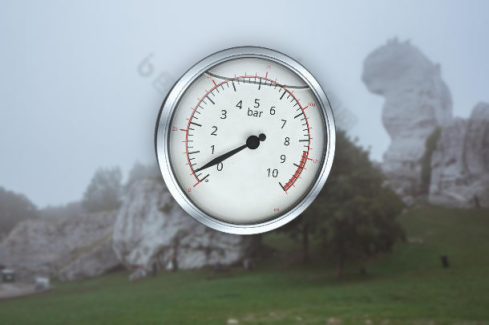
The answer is 0.4 bar
